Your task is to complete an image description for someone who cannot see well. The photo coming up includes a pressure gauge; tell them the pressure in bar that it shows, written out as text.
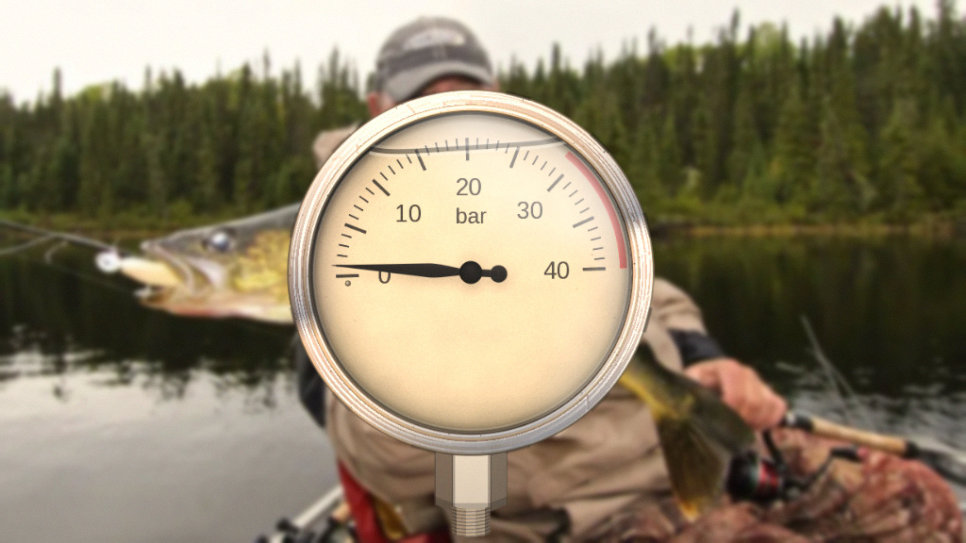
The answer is 1 bar
